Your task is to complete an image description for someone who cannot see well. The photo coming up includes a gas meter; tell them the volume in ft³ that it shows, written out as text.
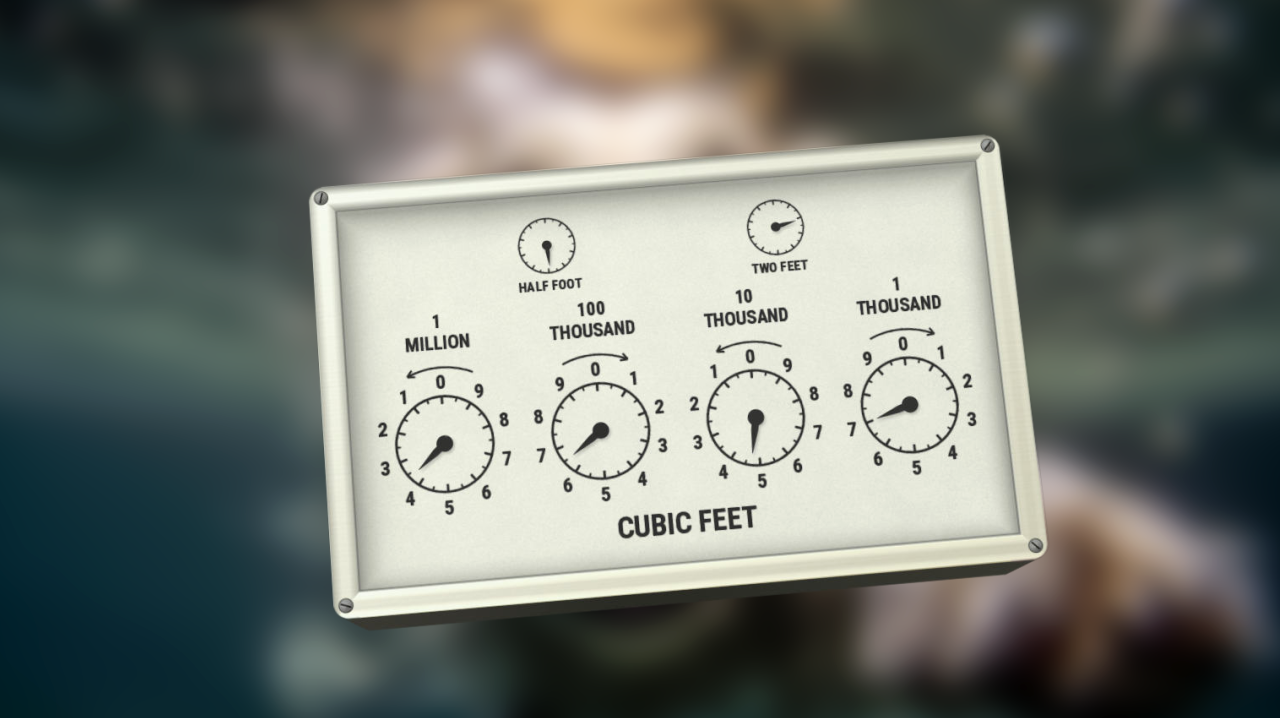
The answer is 364700 ft³
